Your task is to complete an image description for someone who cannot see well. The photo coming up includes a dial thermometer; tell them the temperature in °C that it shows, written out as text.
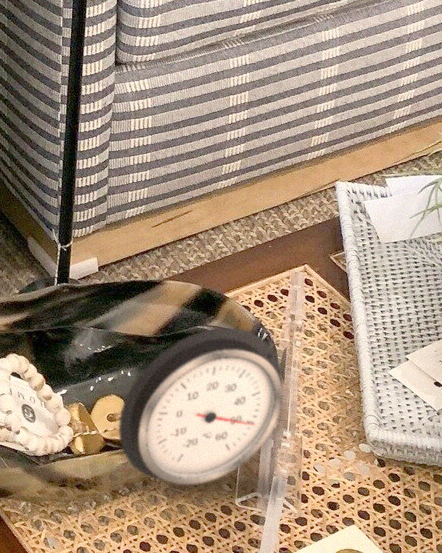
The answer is 50 °C
